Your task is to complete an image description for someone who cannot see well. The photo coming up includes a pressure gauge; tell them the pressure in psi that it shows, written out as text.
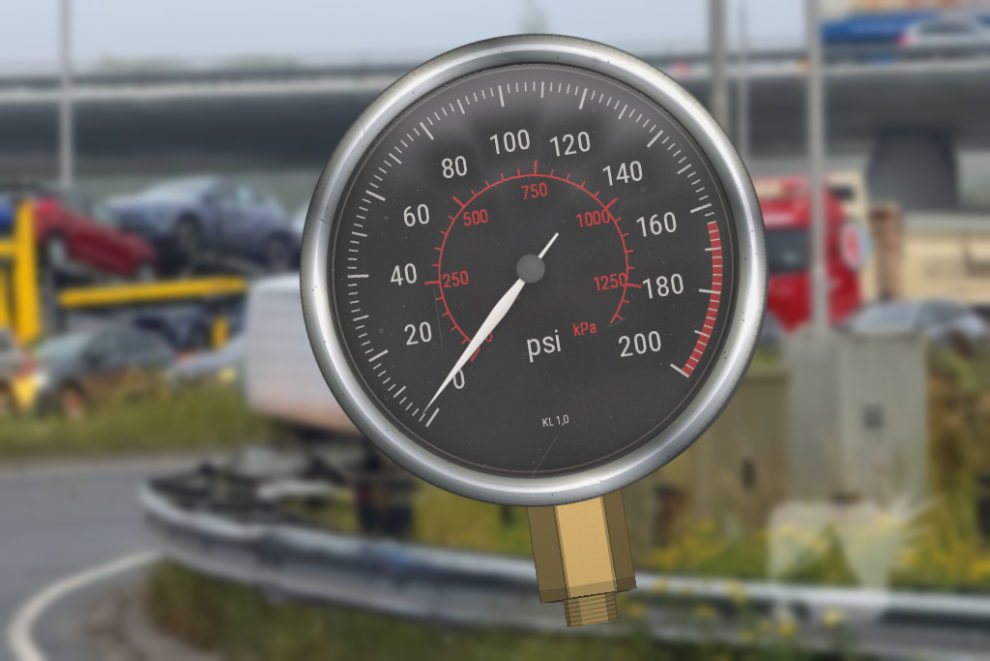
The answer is 2 psi
